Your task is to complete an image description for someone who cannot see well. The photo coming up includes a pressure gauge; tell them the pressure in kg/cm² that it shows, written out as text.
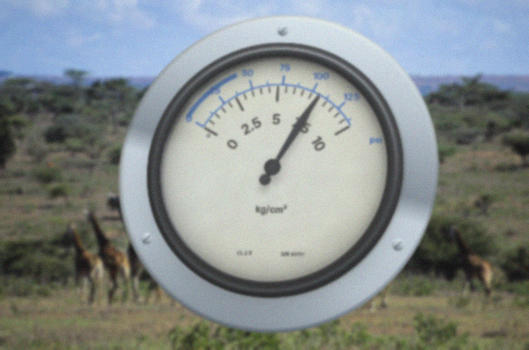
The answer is 7.5 kg/cm²
